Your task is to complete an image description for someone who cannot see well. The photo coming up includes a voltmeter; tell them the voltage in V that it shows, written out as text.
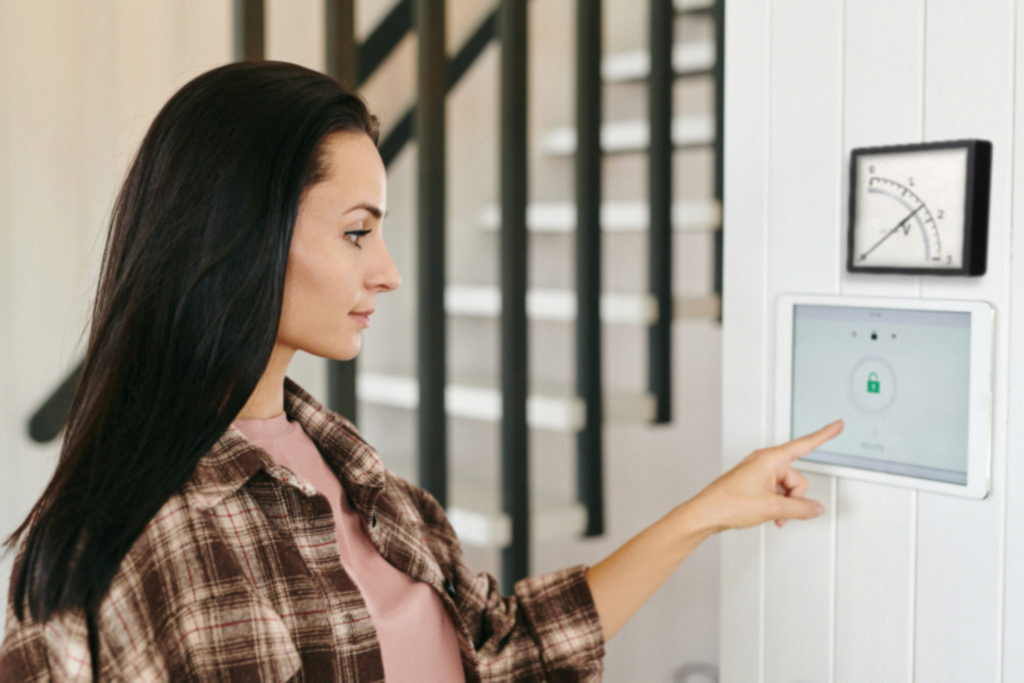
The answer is 1.6 V
